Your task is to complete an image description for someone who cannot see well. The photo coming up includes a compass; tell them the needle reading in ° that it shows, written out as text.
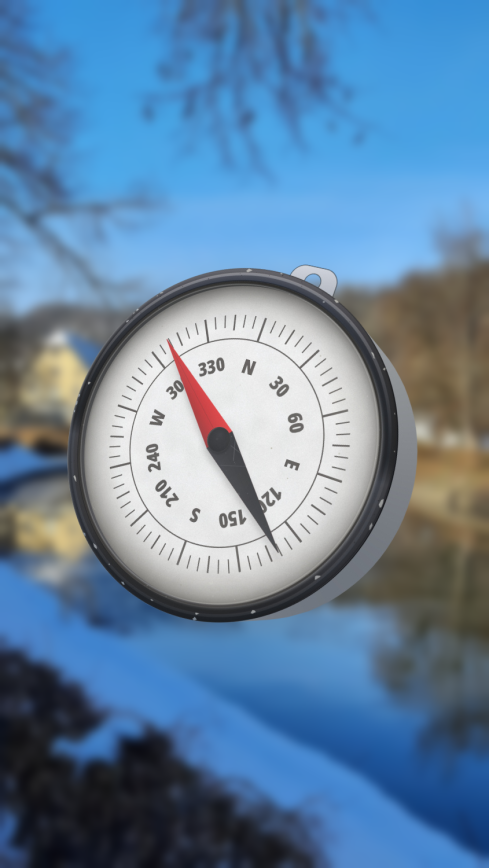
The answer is 310 °
